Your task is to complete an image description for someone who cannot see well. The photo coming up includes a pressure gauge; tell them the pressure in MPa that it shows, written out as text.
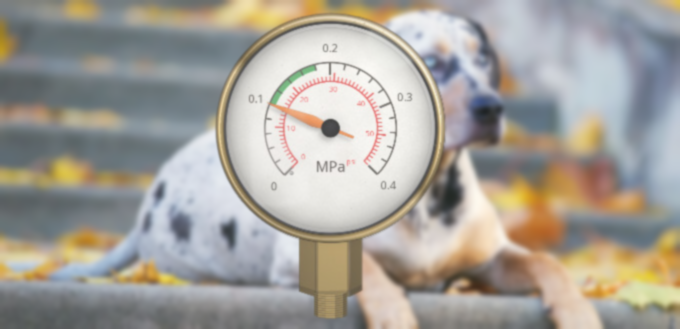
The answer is 0.1 MPa
